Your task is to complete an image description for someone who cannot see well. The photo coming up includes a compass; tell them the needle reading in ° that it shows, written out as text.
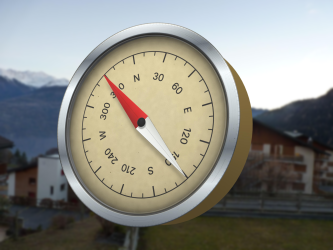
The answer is 330 °
